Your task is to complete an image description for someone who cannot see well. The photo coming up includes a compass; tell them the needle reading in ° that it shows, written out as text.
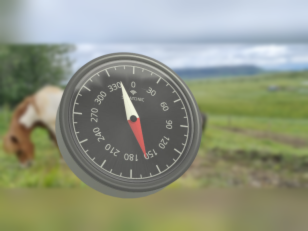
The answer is 160 °
